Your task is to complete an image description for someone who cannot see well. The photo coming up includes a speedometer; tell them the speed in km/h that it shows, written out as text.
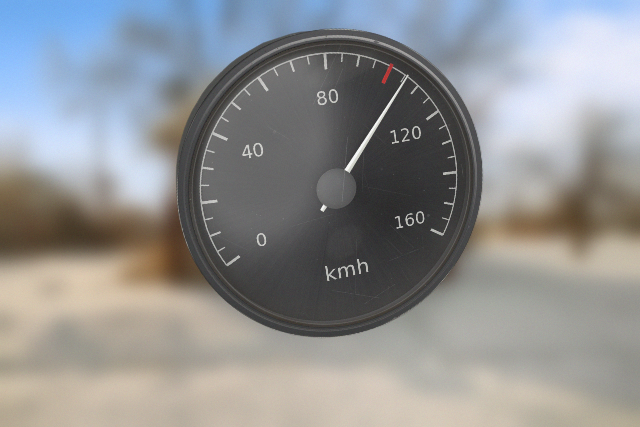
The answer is 105 km/h
